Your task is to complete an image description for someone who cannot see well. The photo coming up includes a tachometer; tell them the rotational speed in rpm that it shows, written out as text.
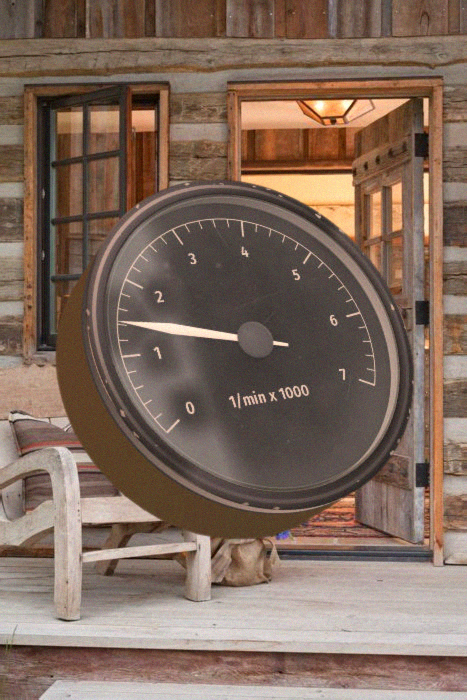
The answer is 1400 rpm
